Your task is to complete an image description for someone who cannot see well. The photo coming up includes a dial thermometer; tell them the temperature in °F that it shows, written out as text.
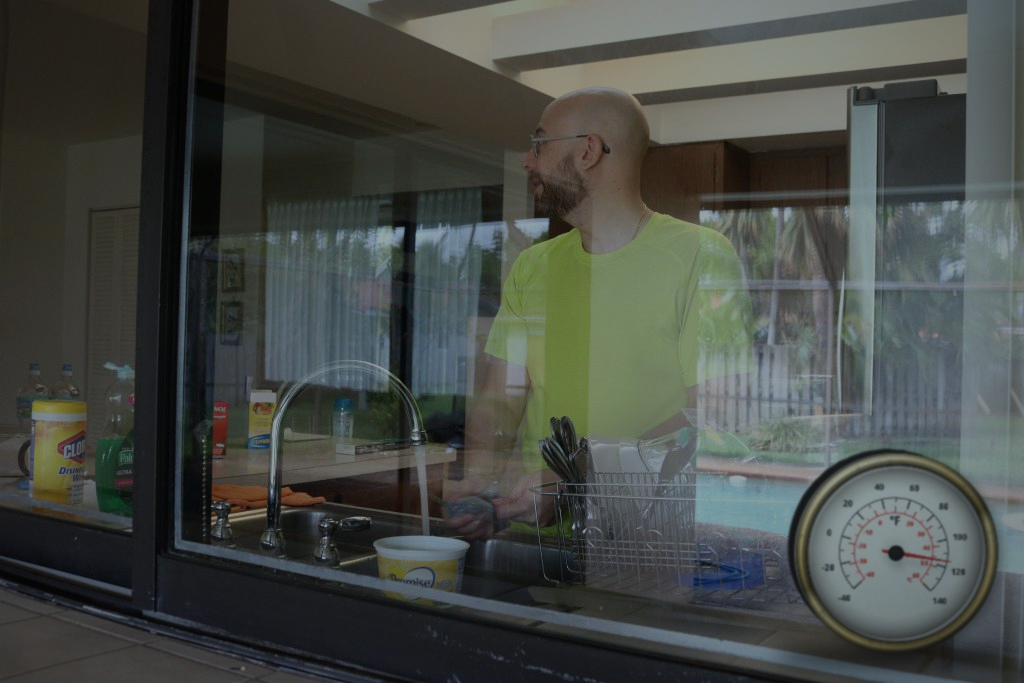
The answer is 115 °F
